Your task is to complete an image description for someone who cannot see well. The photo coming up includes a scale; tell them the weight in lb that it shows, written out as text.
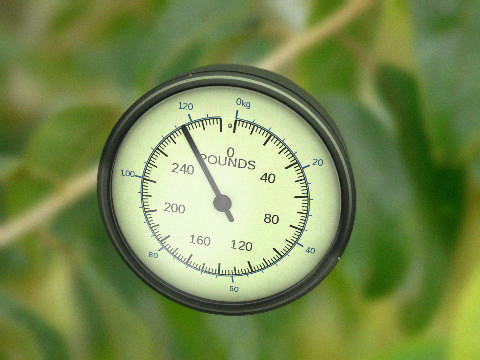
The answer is 260 lb
